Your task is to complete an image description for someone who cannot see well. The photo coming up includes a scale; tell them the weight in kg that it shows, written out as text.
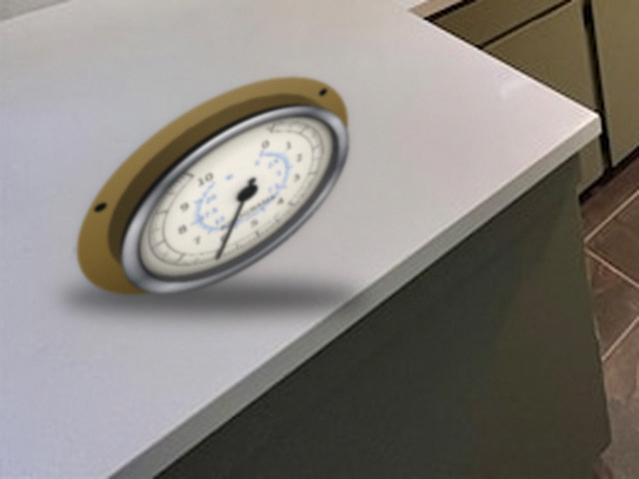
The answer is 6 kg
